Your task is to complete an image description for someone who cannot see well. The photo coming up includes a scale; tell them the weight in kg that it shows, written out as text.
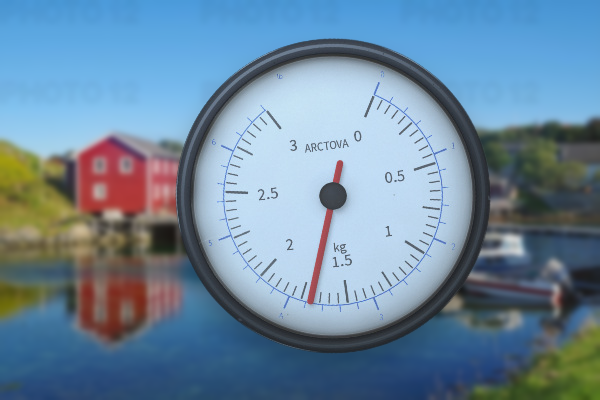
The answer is 1.7 kg
